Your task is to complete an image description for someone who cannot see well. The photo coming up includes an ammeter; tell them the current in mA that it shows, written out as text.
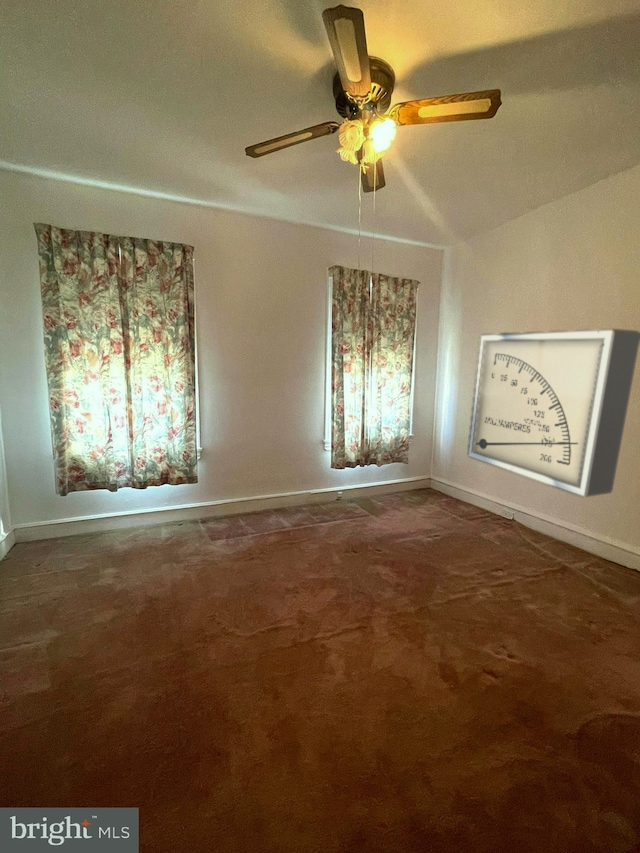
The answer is 175 mA
